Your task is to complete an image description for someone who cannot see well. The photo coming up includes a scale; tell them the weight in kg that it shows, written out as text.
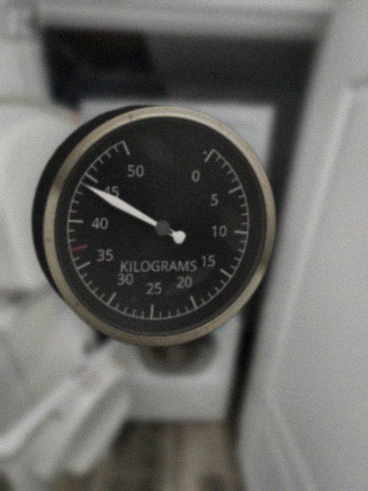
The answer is 44 kg
